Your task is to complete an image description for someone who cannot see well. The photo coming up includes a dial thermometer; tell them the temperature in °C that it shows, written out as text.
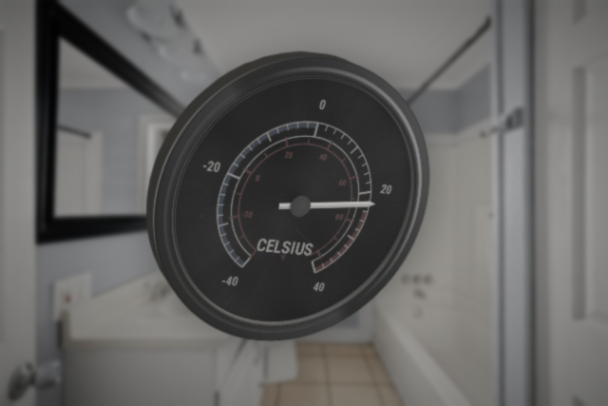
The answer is 22 °C
